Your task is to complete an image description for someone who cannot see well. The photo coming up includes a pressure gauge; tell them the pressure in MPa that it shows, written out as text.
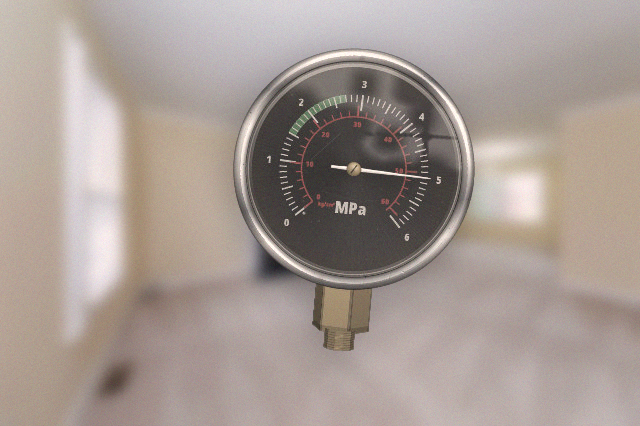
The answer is 5 MPa
